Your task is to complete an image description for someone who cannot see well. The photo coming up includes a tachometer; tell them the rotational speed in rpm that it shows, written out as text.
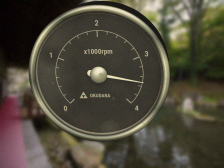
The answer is 3500 rpm
